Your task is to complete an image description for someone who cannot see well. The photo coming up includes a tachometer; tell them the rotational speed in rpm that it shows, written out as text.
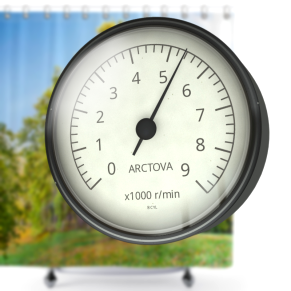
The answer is 5400 rpm
